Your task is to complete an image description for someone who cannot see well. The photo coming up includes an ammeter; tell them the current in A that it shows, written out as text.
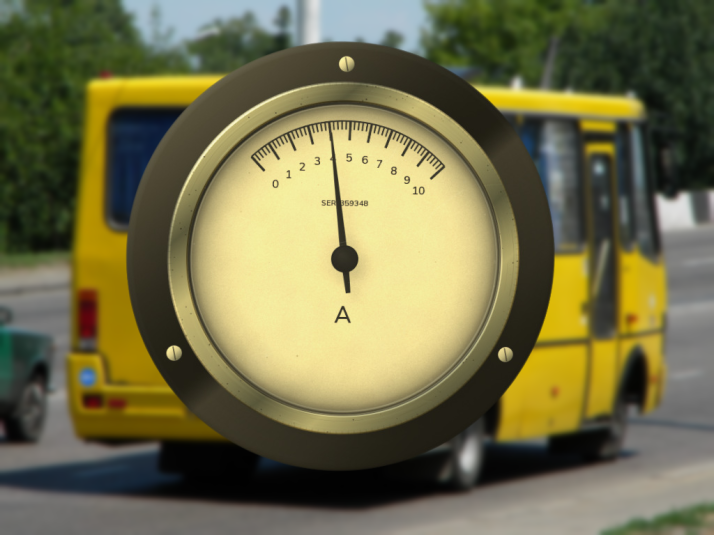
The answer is 4 A
